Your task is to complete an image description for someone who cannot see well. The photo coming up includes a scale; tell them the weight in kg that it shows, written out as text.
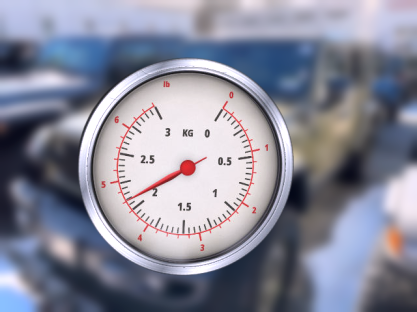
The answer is 2.1 kg
